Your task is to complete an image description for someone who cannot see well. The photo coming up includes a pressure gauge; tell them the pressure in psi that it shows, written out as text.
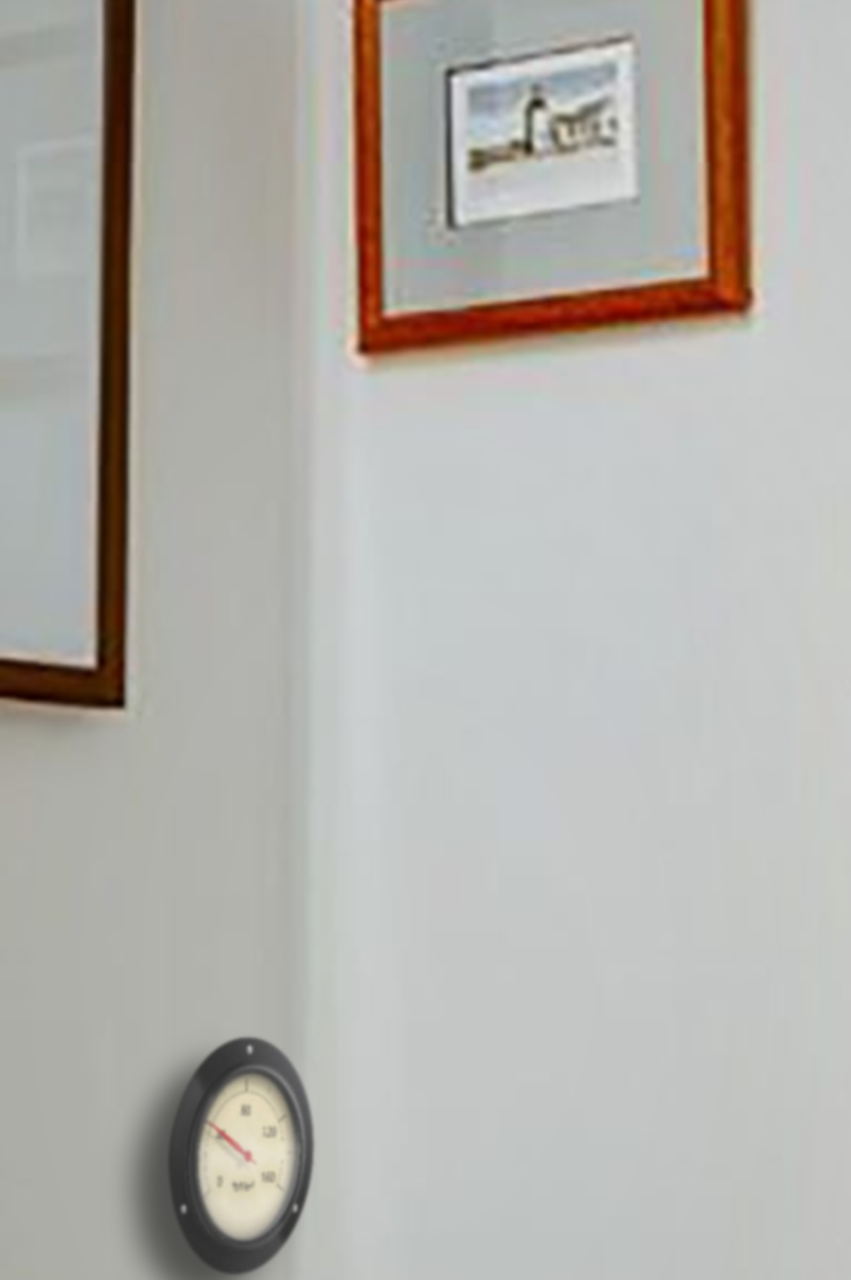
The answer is 40 psi
